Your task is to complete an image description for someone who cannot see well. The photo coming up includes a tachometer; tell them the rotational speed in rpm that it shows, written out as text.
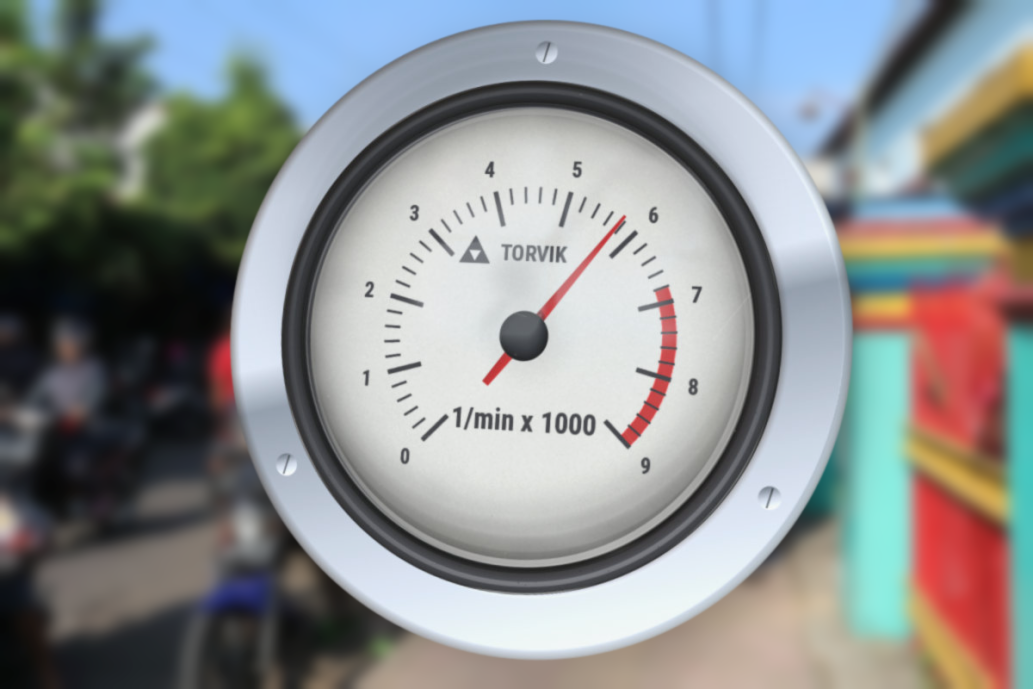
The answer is 5800 rpm
